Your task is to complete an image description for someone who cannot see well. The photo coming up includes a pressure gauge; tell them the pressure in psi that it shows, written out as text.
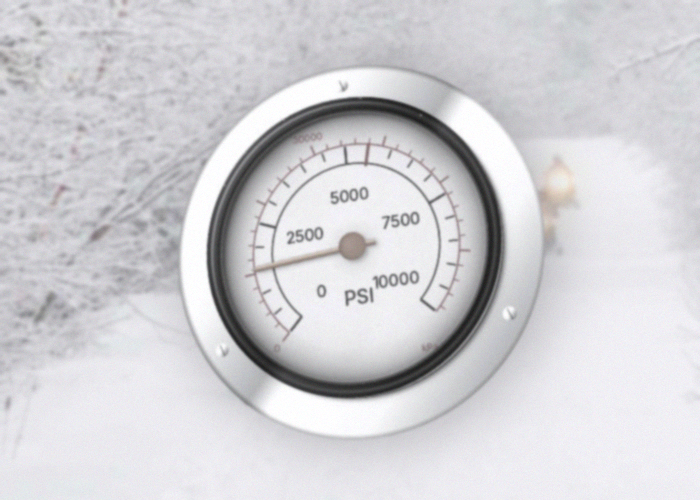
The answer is 1500 psi
